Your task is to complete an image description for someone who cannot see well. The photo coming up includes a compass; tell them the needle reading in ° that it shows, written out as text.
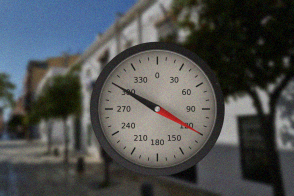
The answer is 120 °
